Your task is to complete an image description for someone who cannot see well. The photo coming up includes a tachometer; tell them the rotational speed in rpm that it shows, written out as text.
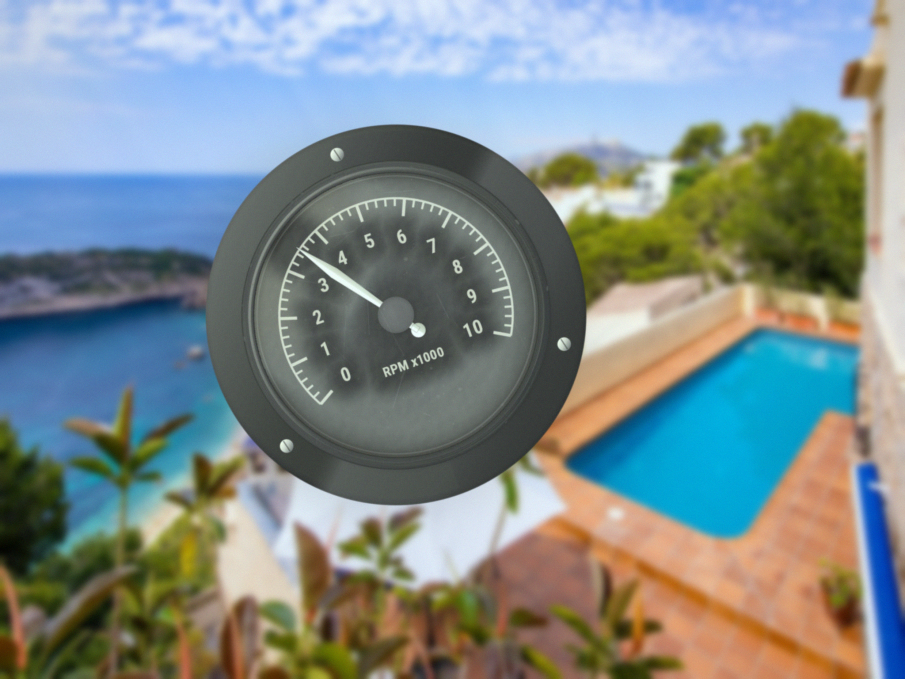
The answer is 3500 rpm
